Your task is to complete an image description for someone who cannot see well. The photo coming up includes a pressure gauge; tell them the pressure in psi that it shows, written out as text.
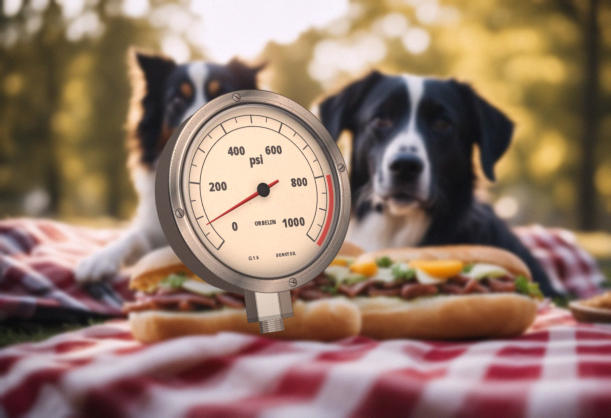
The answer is 75 psi
